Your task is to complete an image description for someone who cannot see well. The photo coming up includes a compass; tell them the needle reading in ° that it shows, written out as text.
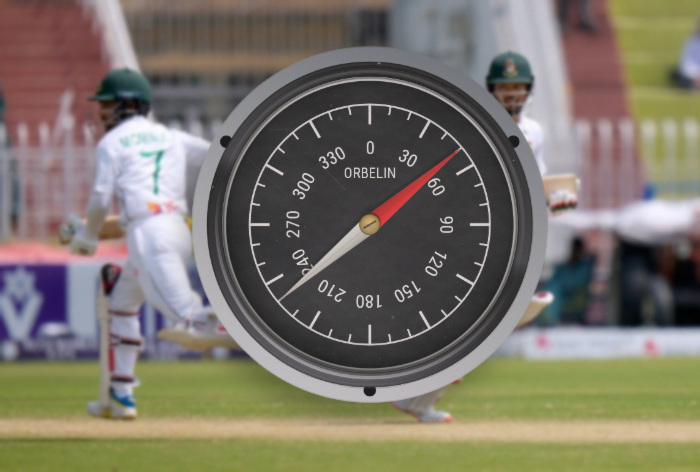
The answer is 50 °
